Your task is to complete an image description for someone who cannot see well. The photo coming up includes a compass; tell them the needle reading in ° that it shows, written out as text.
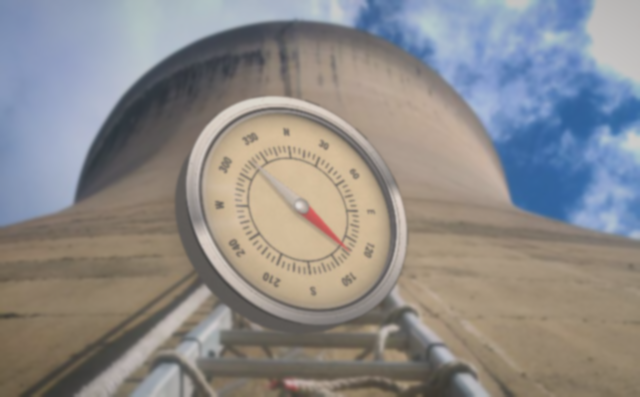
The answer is 135 °
